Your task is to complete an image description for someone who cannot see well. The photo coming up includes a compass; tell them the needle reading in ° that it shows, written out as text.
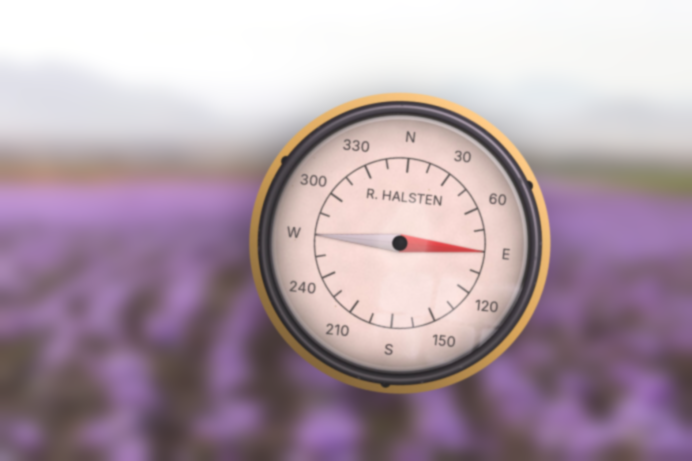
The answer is 90 °
